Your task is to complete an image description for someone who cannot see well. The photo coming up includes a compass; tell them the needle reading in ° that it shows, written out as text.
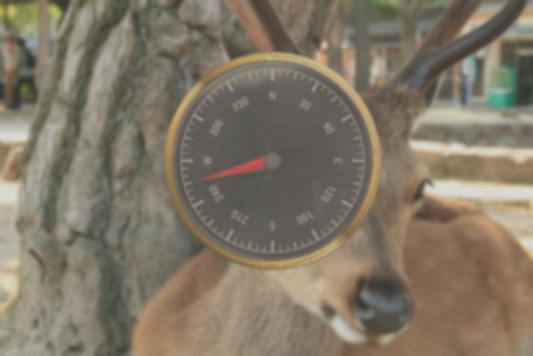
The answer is 255 °
